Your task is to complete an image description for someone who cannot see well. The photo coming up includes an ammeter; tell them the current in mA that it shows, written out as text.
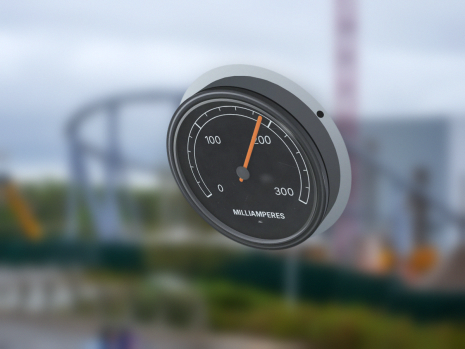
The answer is 190 mA
